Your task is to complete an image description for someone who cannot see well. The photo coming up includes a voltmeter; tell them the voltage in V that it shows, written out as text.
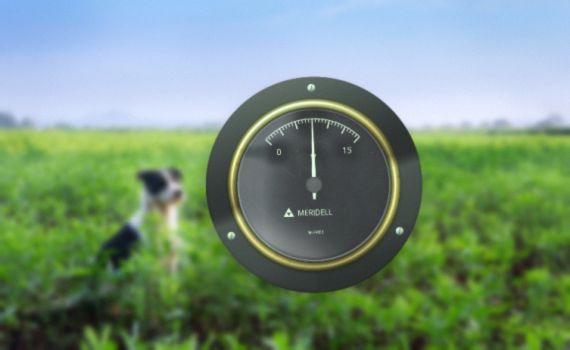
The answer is 7.5 V
